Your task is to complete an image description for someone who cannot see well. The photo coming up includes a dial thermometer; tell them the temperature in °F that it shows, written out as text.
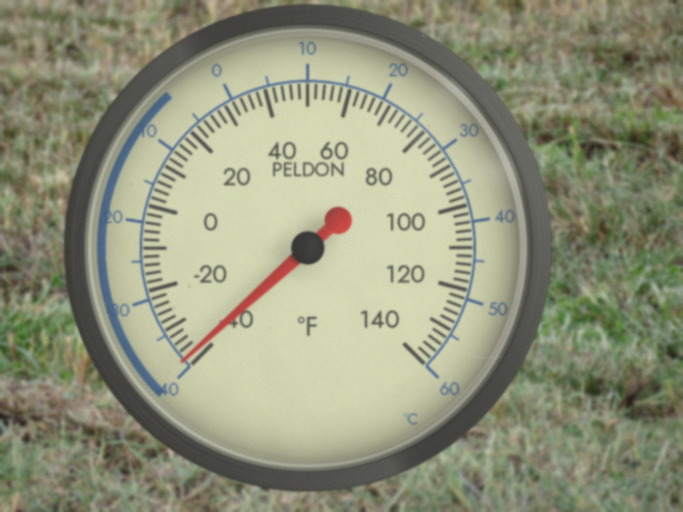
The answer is -38 °F
